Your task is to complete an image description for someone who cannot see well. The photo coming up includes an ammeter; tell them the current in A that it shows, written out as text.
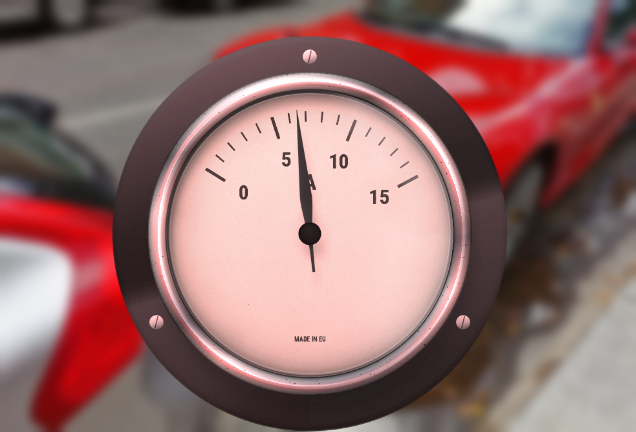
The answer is 6.5 A
